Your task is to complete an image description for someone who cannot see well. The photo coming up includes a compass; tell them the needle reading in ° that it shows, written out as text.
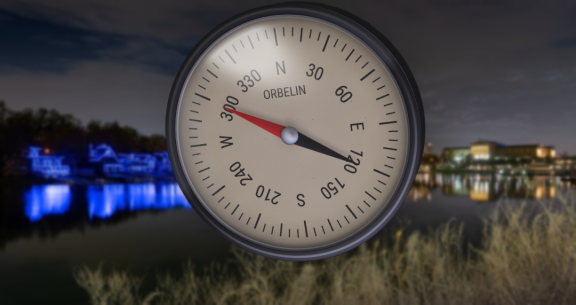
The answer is 300 °
